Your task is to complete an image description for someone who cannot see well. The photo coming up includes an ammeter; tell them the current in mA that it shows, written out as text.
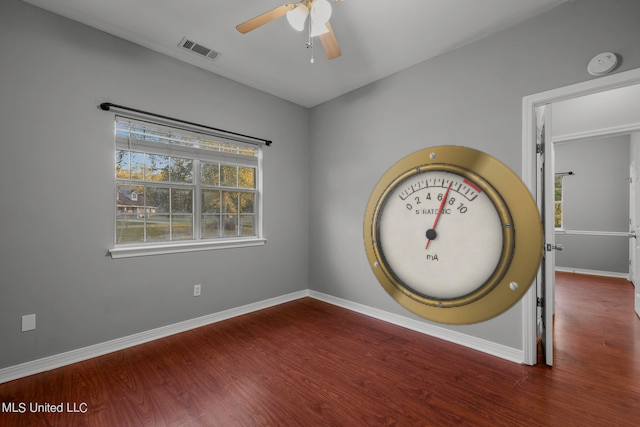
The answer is 7 mA
